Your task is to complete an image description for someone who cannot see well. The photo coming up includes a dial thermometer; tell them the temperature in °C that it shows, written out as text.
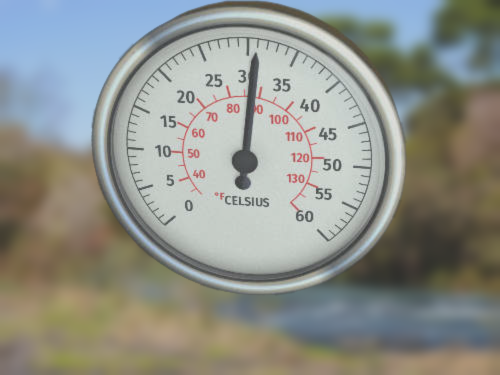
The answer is 31 °C
